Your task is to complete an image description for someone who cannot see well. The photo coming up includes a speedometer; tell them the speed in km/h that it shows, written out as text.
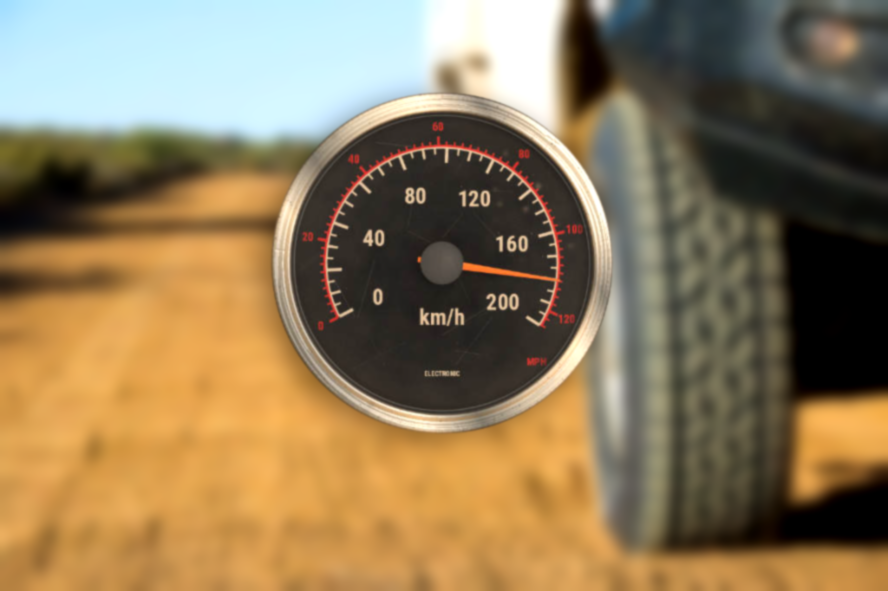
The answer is 180 km/h
